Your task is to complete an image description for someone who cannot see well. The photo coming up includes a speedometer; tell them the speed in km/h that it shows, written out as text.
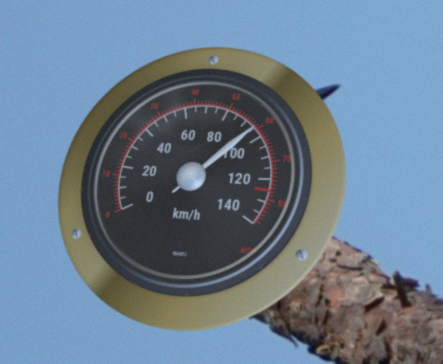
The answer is 95 km/h
